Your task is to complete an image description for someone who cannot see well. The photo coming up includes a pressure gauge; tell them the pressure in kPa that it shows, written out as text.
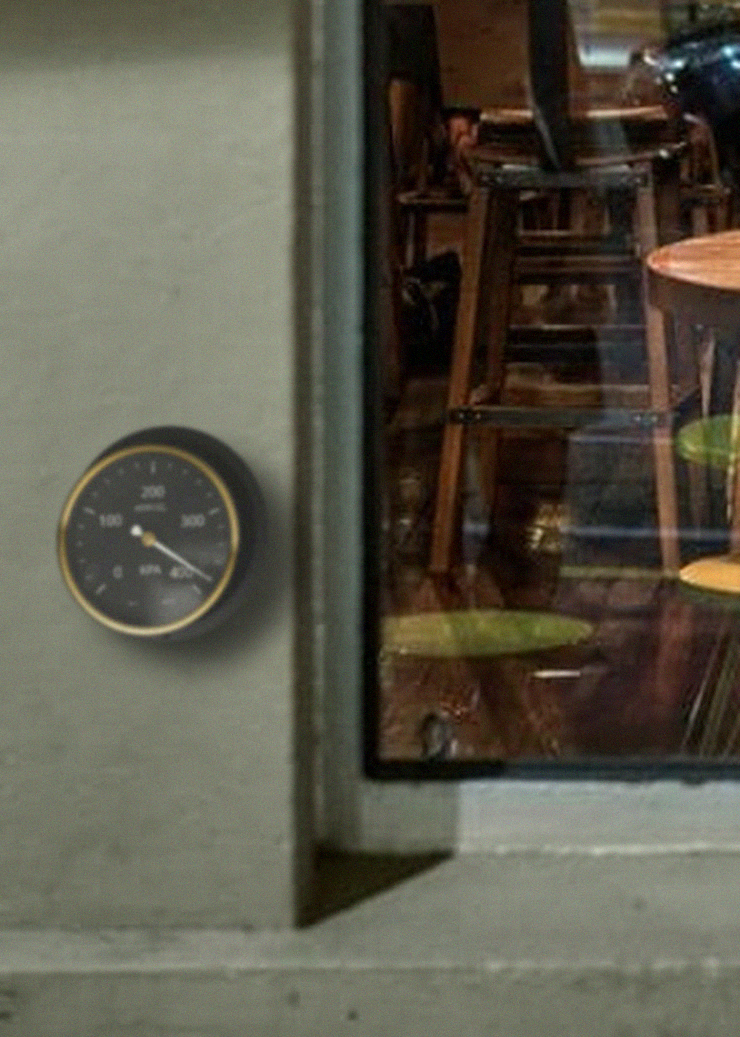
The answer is 380 kPa
